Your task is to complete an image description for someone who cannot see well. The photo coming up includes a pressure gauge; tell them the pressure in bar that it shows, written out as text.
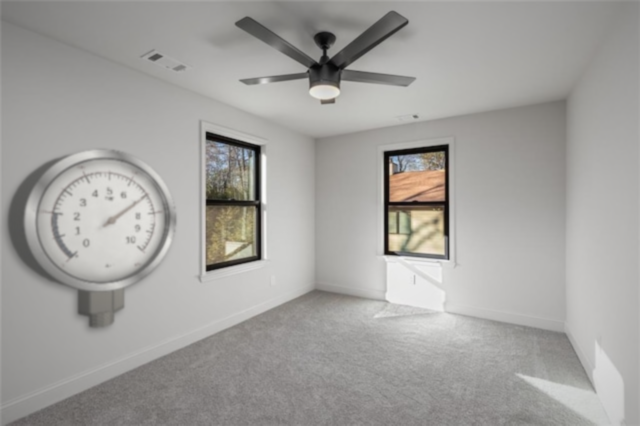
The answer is 7 bar
